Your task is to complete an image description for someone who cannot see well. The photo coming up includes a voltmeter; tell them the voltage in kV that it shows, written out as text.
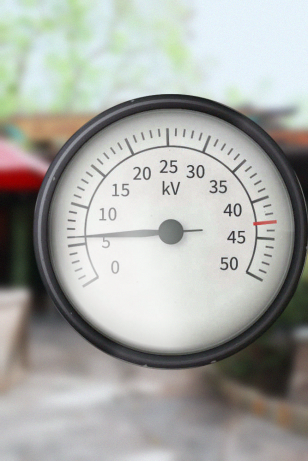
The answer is 6 kV
